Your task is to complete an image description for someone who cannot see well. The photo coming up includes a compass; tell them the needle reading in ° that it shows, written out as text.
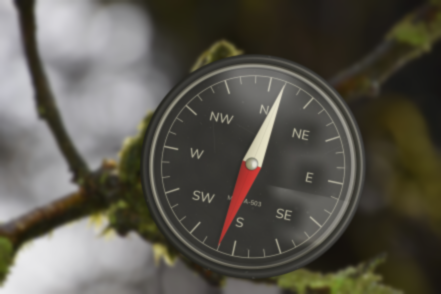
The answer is 190 °
